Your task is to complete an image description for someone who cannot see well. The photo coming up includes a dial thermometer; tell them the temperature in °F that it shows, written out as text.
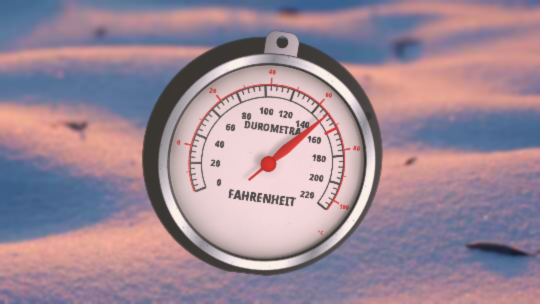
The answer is 148 °F
